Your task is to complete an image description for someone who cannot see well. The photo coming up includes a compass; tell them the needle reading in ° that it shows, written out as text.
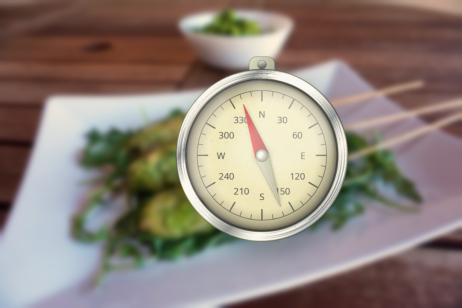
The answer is 340 °
